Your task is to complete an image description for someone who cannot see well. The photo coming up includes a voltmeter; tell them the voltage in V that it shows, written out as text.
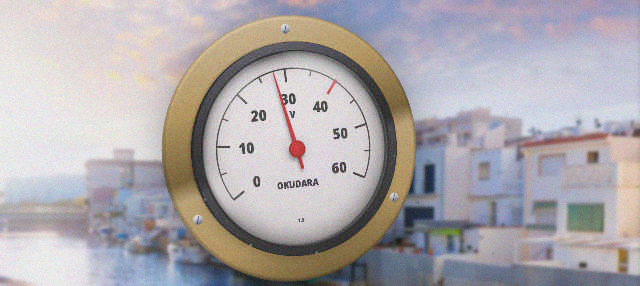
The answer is 27.5 V
